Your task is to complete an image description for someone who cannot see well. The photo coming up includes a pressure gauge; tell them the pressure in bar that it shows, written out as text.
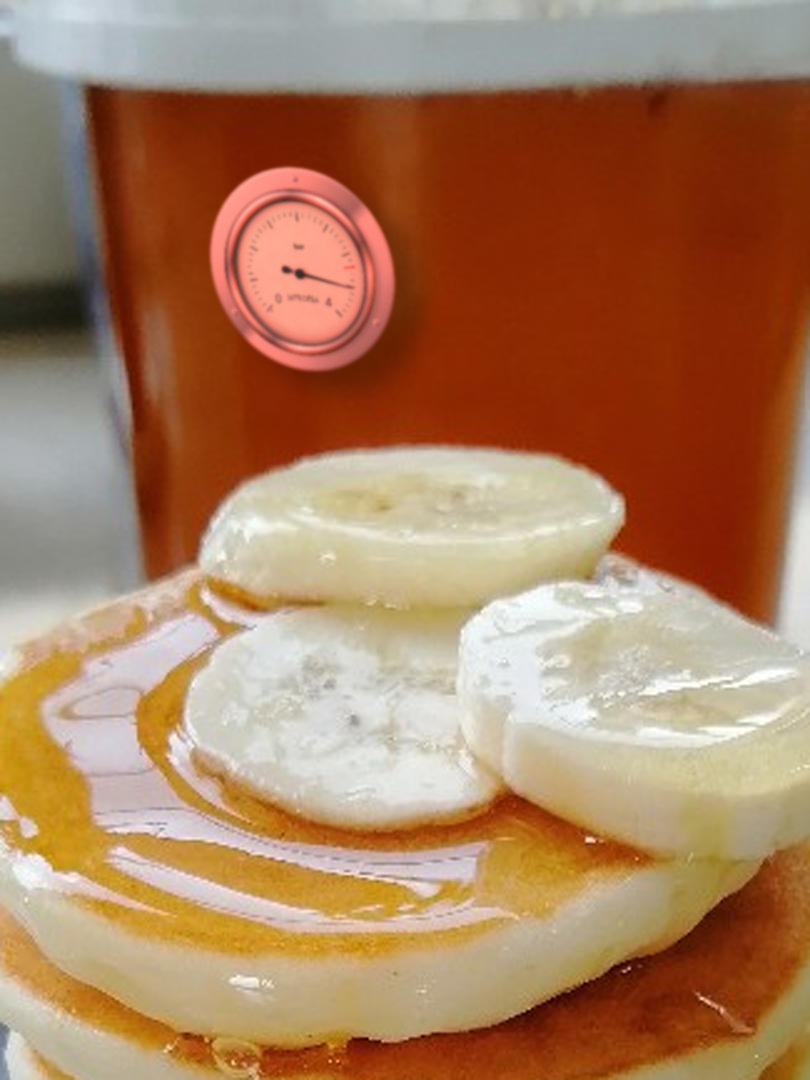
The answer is 3.5 bar
